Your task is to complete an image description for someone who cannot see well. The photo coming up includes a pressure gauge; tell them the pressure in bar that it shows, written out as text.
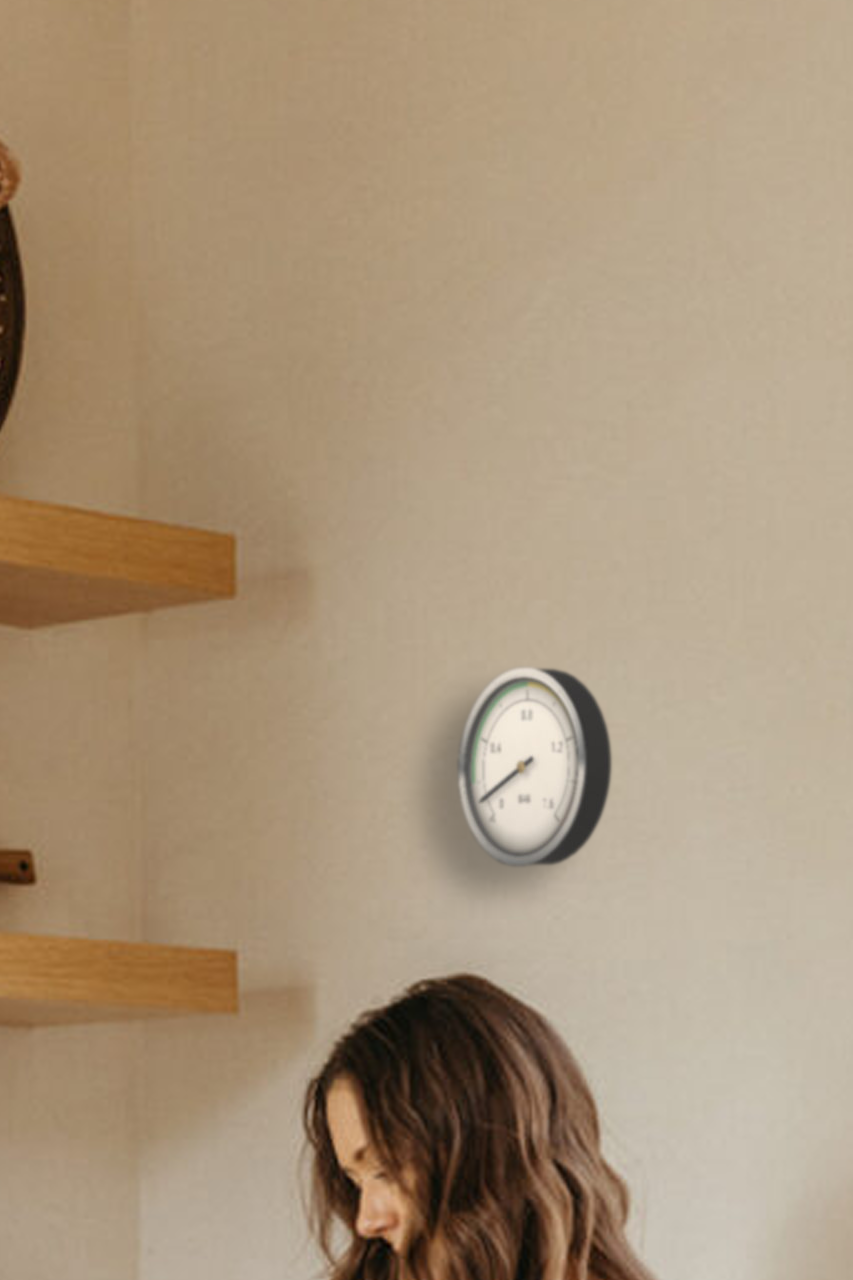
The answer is 0.1 bar
